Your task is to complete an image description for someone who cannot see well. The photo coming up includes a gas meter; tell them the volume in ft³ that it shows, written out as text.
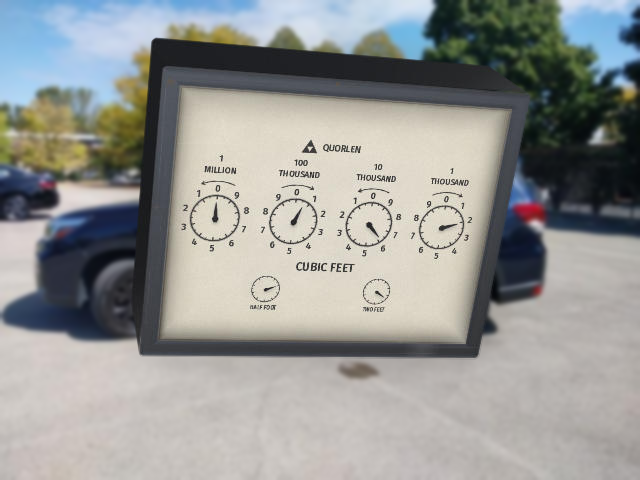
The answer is 6200 ft³
